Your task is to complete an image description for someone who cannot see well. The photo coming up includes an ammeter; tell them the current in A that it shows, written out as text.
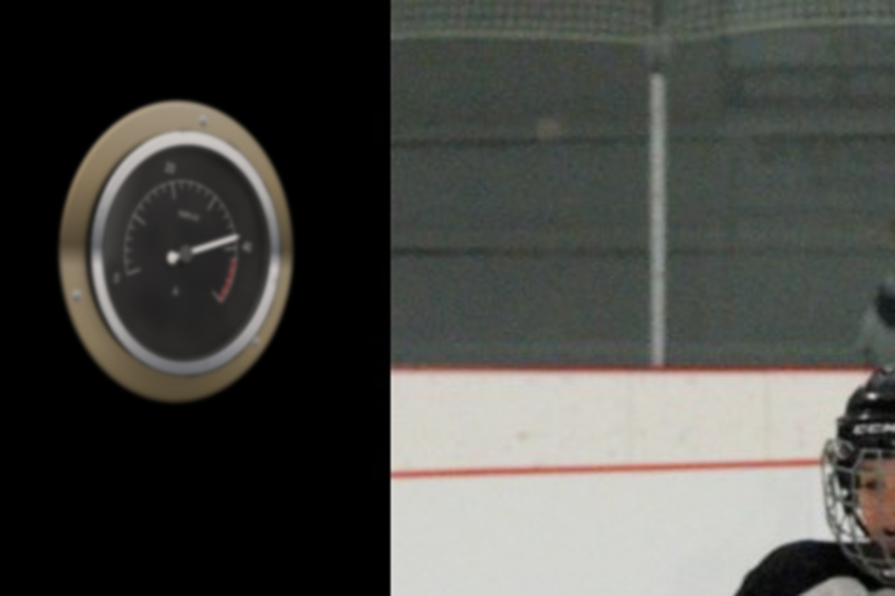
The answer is 38 A
